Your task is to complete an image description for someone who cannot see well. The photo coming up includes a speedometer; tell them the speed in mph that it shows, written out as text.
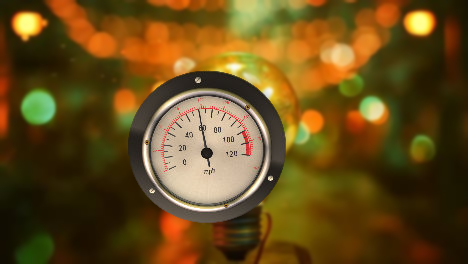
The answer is 60 mph
